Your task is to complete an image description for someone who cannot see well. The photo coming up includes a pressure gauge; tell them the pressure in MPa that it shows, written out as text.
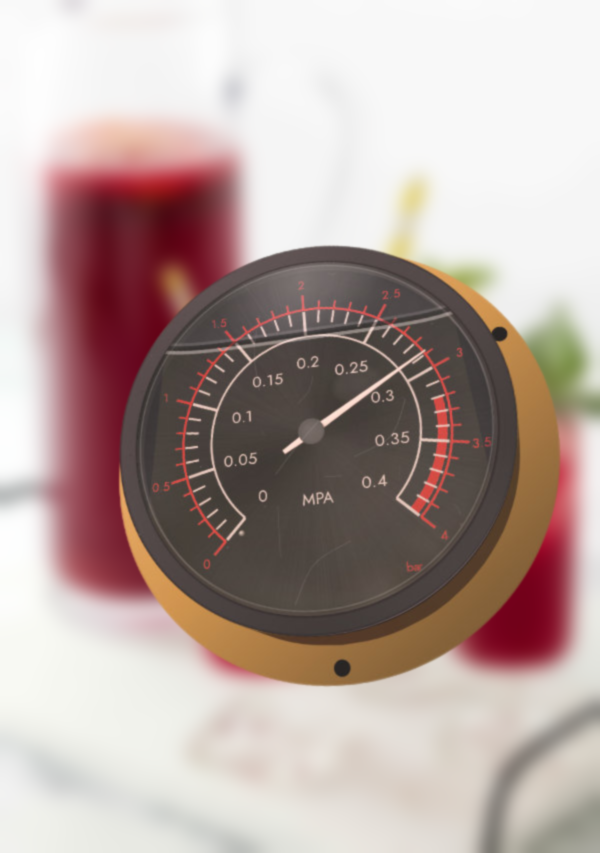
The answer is 0.29 MPa
